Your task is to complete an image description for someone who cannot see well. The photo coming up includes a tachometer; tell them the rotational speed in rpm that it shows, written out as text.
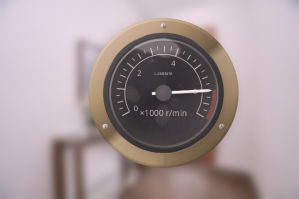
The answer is 6000 rpm
